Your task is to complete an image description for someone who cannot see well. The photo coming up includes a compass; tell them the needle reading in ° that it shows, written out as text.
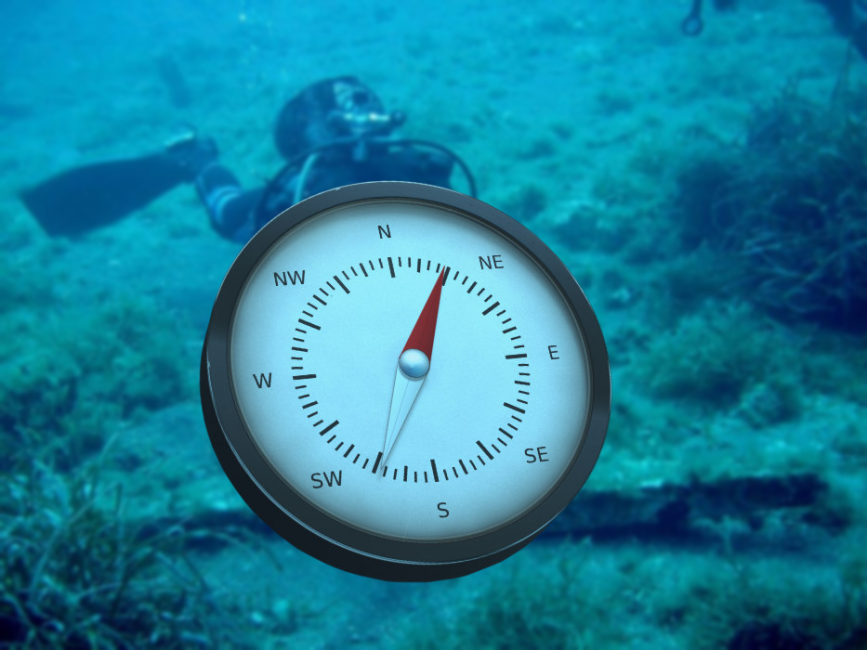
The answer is 27.5 °
